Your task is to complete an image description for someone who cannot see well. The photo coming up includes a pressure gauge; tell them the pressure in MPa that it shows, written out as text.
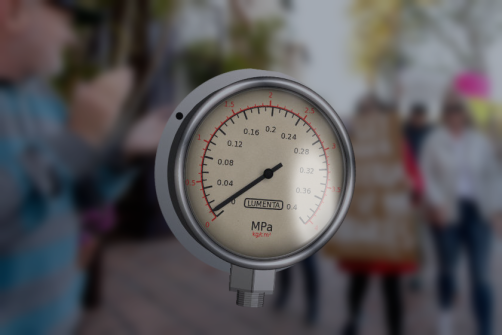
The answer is 0.01 MPa
